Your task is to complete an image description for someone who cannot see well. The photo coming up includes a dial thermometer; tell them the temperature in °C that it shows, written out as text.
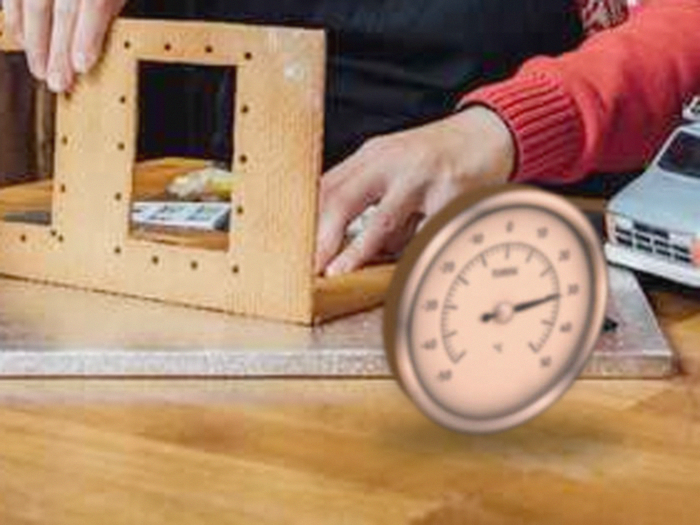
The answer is 30 °C
